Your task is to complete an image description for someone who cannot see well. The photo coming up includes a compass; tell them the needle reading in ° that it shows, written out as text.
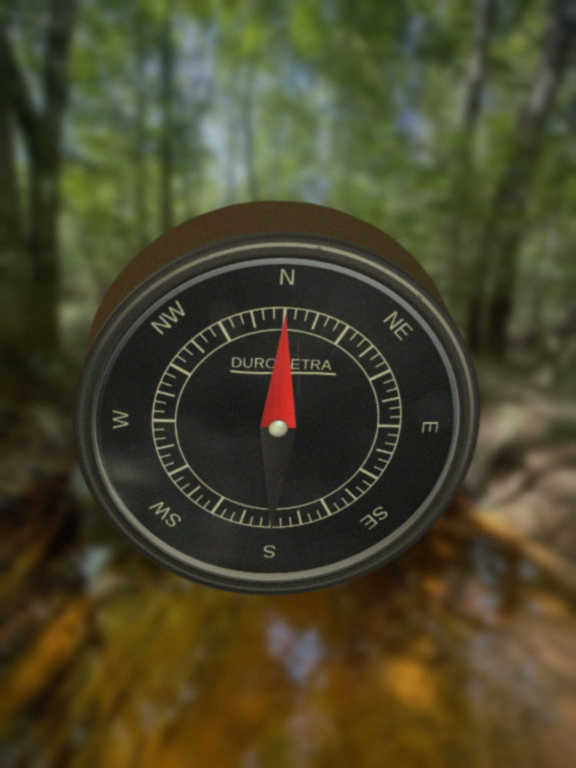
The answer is 0 °
